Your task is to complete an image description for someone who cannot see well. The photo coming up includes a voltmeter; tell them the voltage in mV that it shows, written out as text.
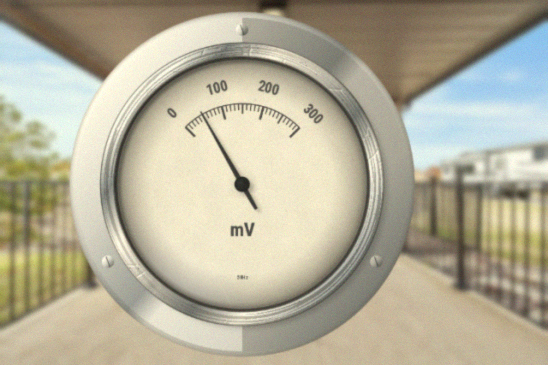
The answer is 50 mV
